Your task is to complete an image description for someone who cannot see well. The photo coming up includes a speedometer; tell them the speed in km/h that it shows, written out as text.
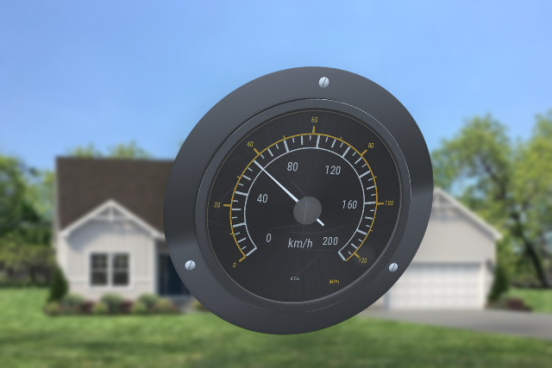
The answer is 60 km/h
